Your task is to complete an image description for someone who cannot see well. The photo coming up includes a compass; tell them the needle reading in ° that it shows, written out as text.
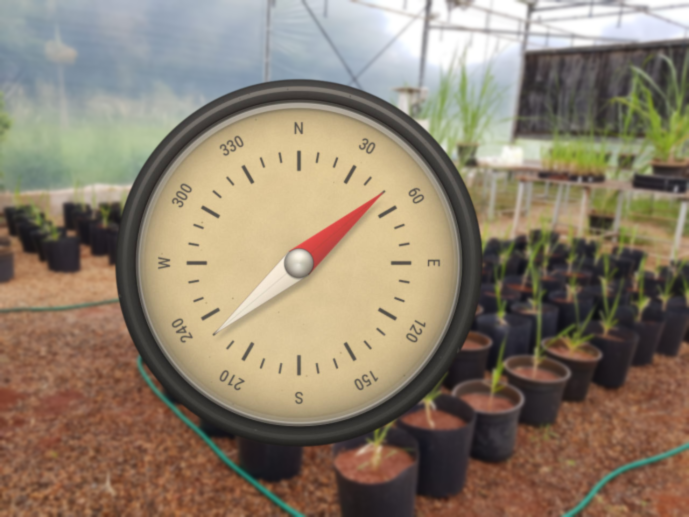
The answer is 50 °
